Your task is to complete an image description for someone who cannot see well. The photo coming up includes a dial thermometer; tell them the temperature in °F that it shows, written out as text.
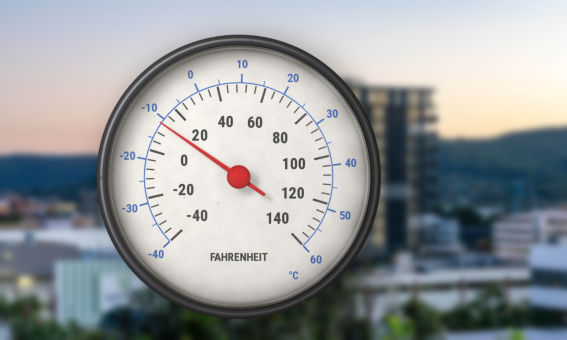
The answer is 12 °F
